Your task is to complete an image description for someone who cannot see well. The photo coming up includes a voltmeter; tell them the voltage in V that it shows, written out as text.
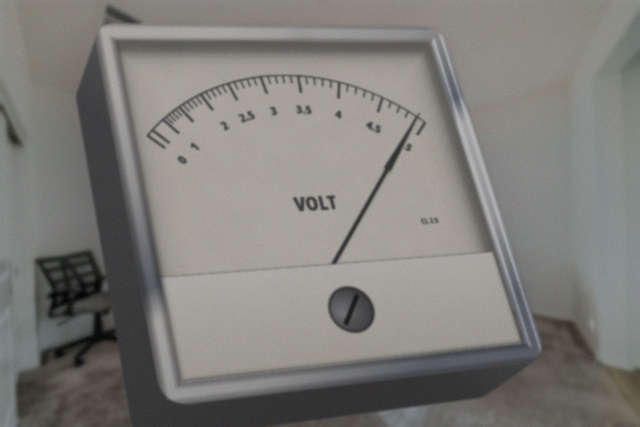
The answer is 4.9 V
